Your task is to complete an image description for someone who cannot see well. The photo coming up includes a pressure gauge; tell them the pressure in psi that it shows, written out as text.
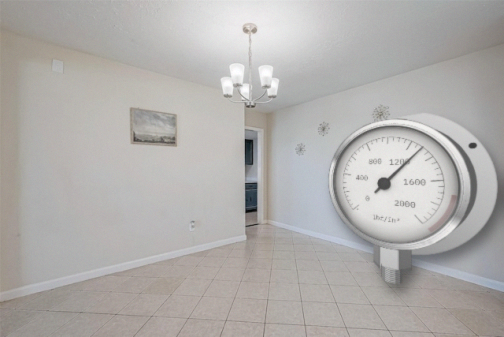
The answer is 1300 psi
